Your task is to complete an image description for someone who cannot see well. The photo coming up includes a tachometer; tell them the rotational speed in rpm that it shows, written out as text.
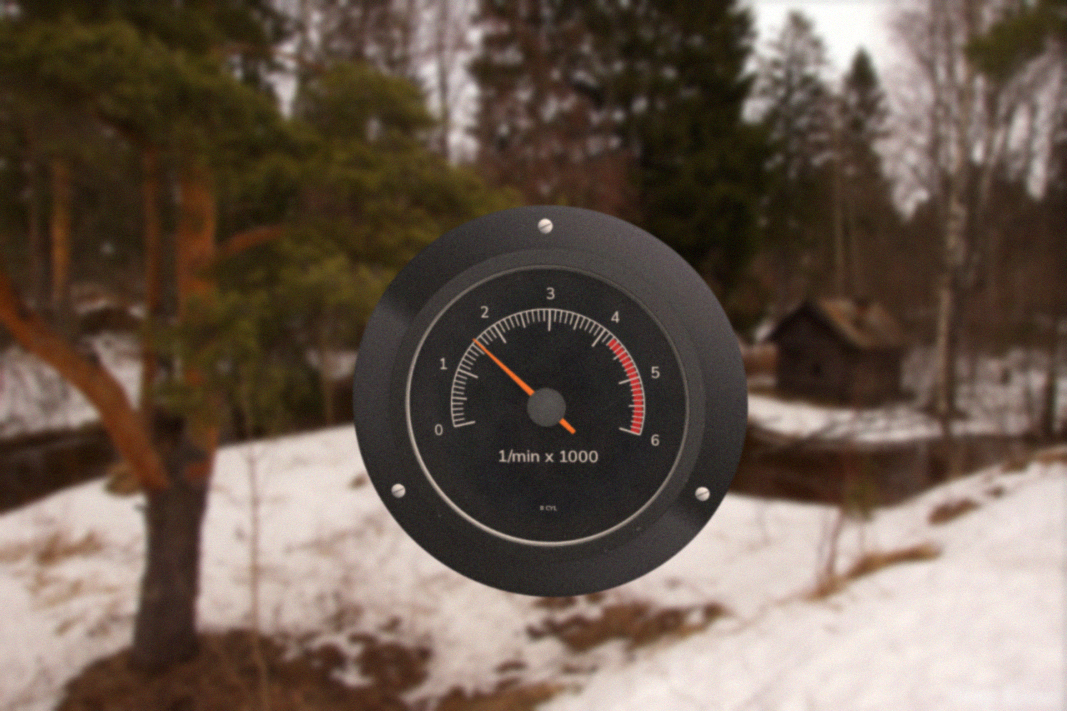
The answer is 1600 rpm
